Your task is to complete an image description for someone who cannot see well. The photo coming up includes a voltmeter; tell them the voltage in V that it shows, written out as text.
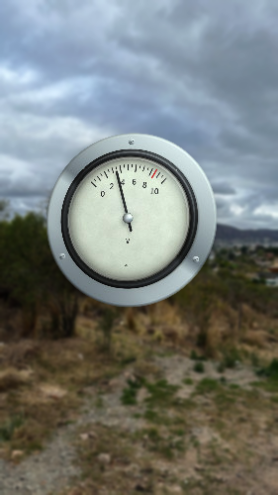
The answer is 3.5 V
